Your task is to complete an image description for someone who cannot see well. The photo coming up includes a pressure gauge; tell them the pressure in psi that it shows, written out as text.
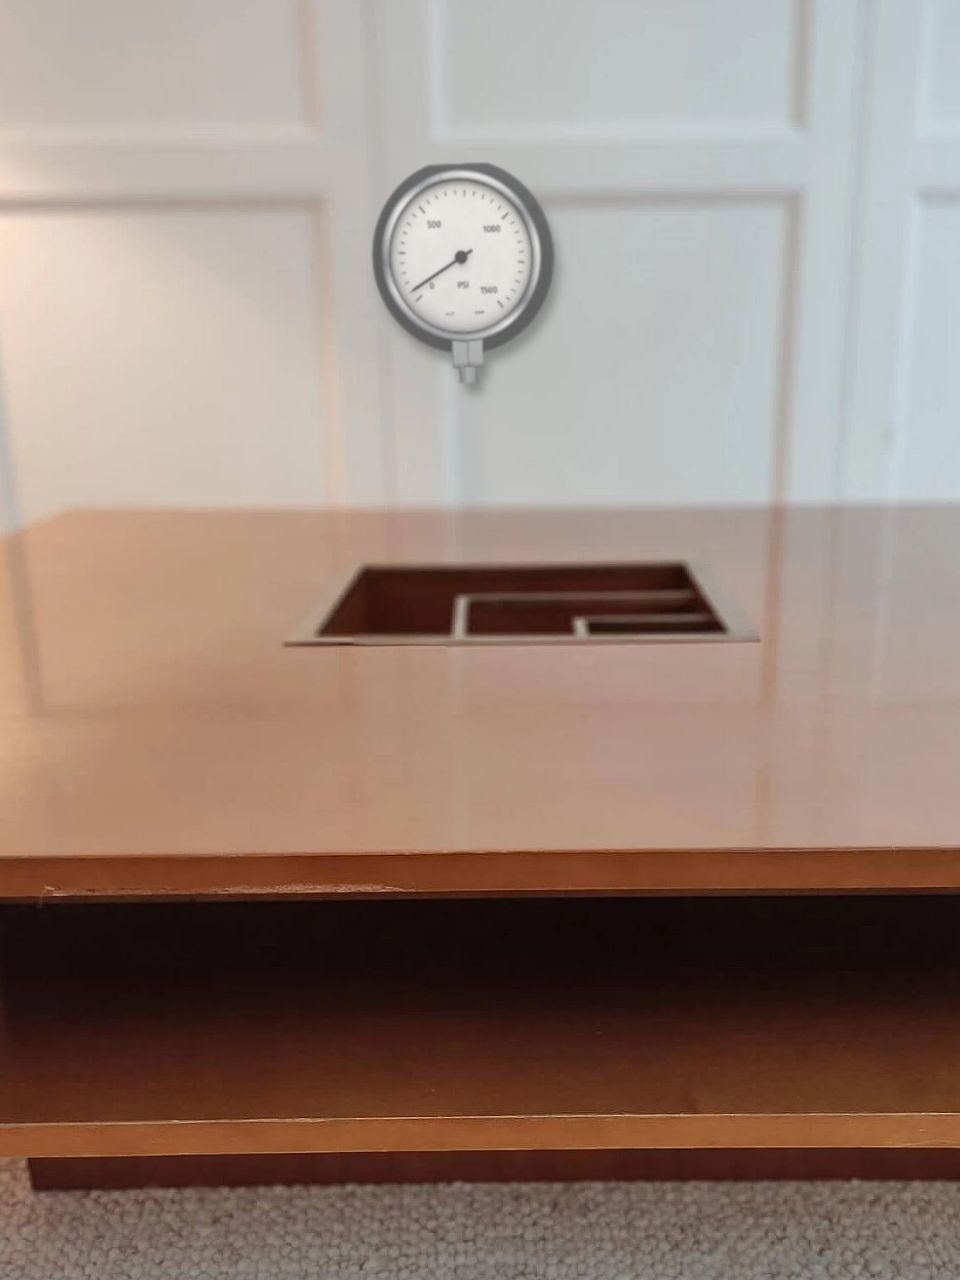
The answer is 50 psi
